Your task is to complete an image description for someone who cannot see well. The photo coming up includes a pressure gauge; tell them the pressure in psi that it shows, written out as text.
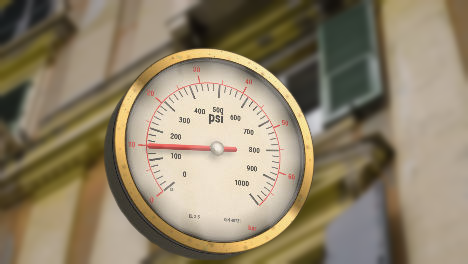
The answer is 140 psi
